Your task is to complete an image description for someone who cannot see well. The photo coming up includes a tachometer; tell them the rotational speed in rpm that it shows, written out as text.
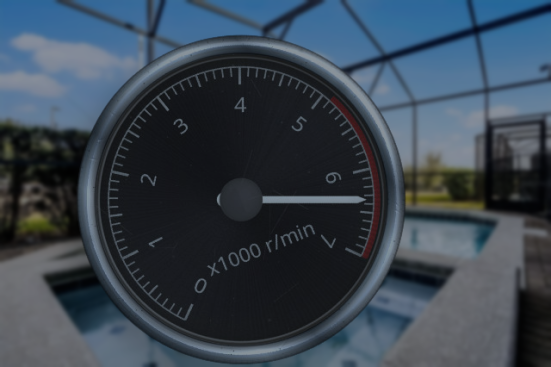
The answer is 6350 rpm
